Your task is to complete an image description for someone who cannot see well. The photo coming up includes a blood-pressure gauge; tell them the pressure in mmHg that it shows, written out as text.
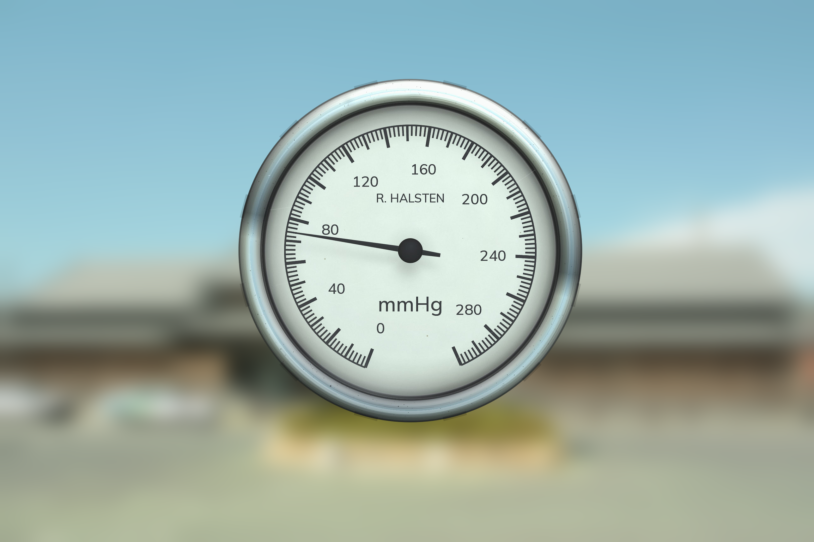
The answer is 74 mmHg
